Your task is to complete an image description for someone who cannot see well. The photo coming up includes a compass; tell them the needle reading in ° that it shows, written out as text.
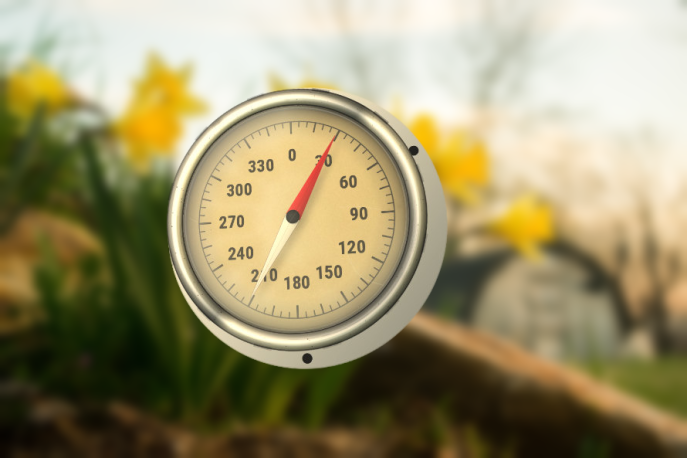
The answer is 30 °
